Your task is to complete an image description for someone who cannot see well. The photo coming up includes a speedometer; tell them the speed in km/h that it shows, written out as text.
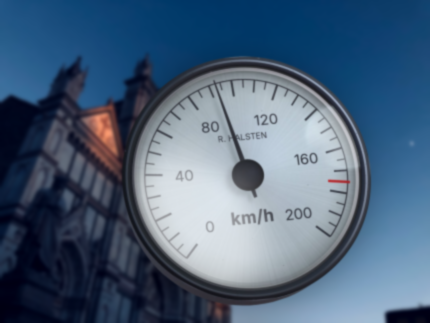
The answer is 92.5 km/h
